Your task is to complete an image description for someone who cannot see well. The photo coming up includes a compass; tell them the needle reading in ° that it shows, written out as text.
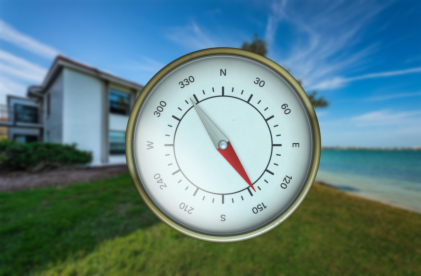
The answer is 145 °
